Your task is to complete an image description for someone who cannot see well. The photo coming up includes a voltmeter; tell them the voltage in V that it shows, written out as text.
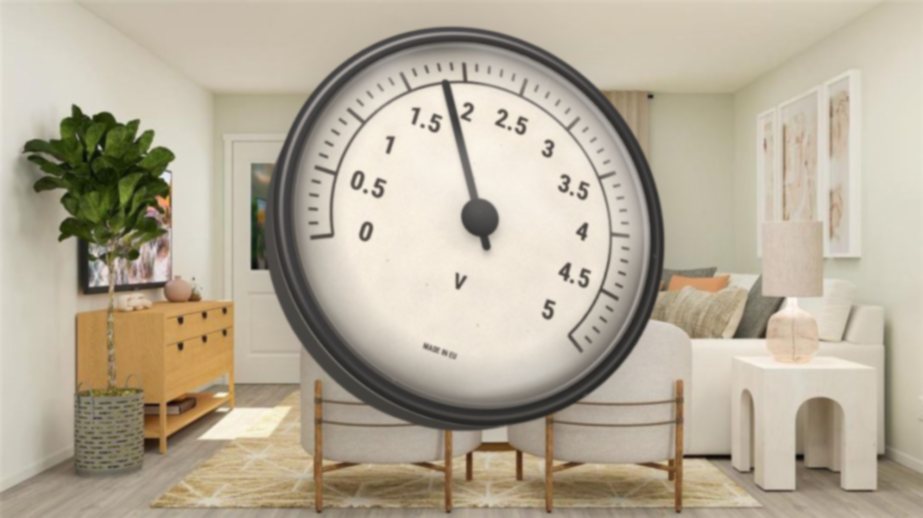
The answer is 1.8 V
